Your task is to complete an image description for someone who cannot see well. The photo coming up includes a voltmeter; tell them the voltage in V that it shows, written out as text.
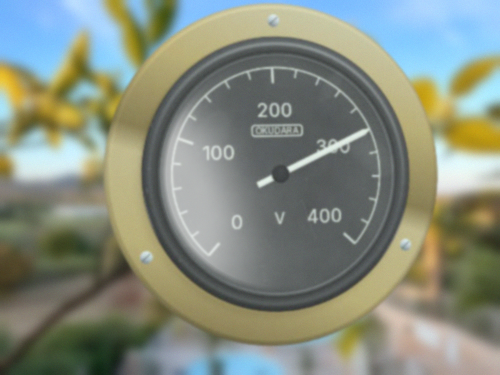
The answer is 300 V
